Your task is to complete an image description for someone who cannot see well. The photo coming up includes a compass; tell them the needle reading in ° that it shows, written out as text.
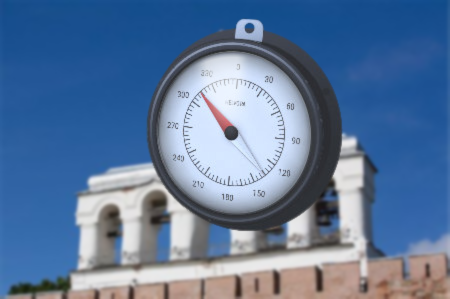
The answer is 315 °
